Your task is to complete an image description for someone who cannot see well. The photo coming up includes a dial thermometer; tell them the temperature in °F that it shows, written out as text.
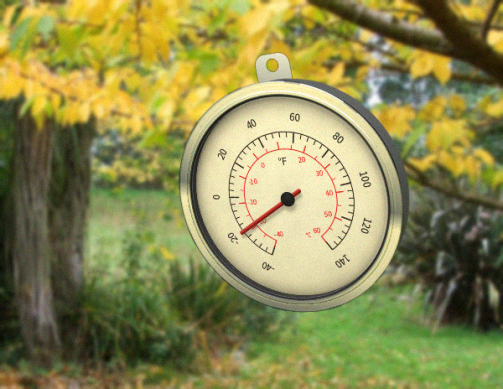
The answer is -20 °F
